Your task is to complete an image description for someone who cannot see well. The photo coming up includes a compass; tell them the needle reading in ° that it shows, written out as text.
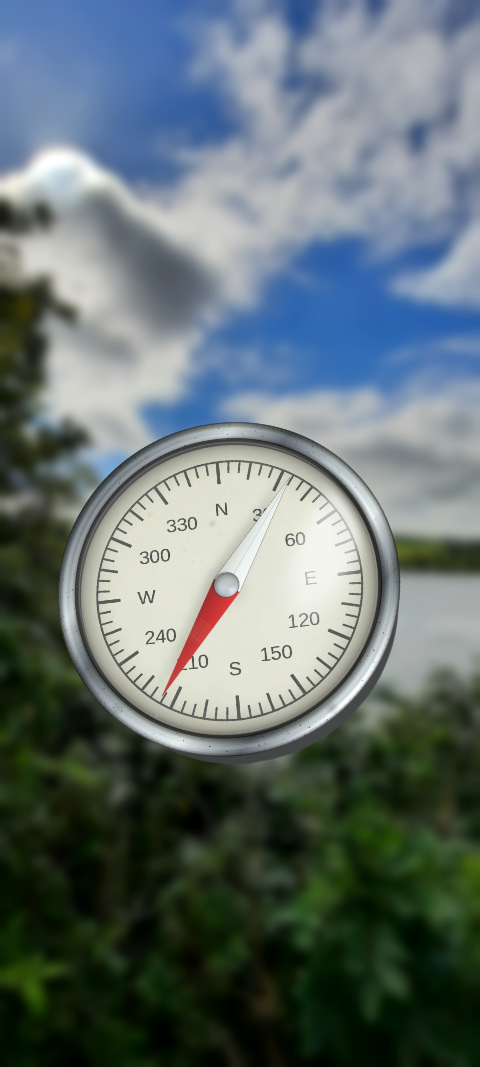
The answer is 215 °
